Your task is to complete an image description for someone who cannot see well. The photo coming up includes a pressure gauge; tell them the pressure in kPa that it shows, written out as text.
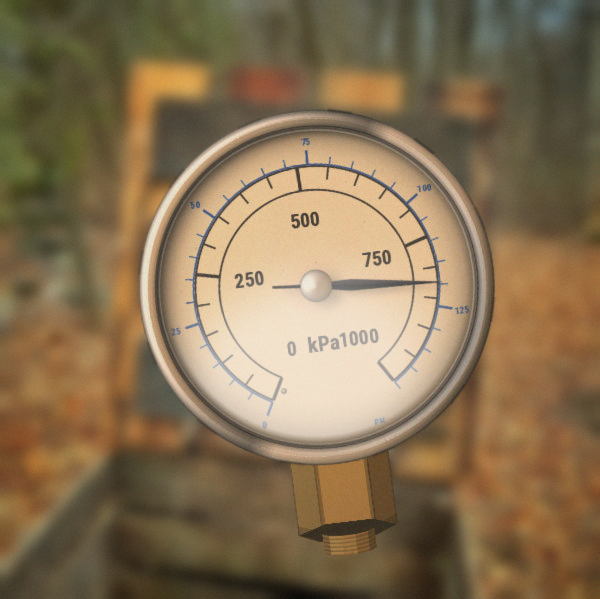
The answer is 825 kPa
